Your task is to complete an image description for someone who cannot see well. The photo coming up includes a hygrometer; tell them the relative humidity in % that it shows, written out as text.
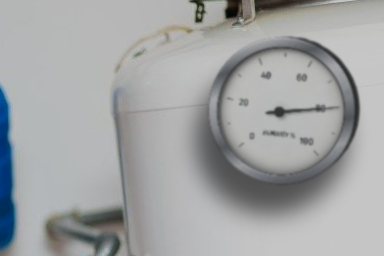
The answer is 80 %
